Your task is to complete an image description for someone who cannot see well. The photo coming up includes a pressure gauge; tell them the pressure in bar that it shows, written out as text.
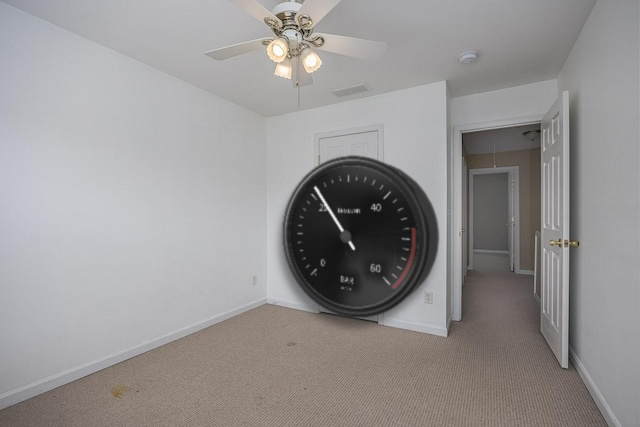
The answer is 22 bar
